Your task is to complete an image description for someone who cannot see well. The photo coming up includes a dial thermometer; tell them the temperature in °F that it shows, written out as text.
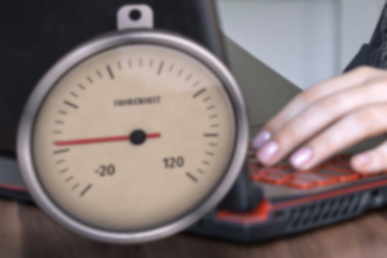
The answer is 4 °F
